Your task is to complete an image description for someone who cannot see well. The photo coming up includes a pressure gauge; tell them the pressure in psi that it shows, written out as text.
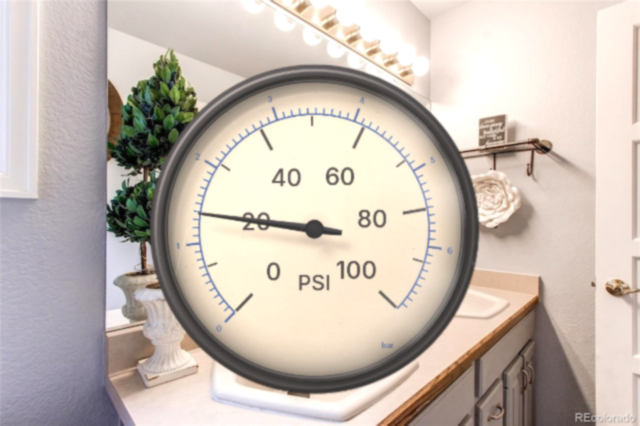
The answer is 20 psi
